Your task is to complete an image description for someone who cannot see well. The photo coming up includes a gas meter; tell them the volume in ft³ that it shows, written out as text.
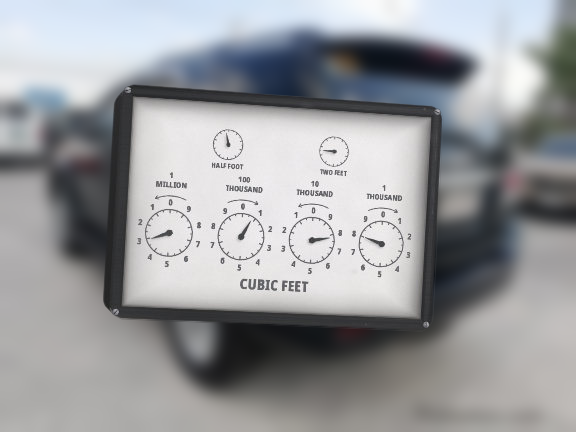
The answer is 307800 ft³
